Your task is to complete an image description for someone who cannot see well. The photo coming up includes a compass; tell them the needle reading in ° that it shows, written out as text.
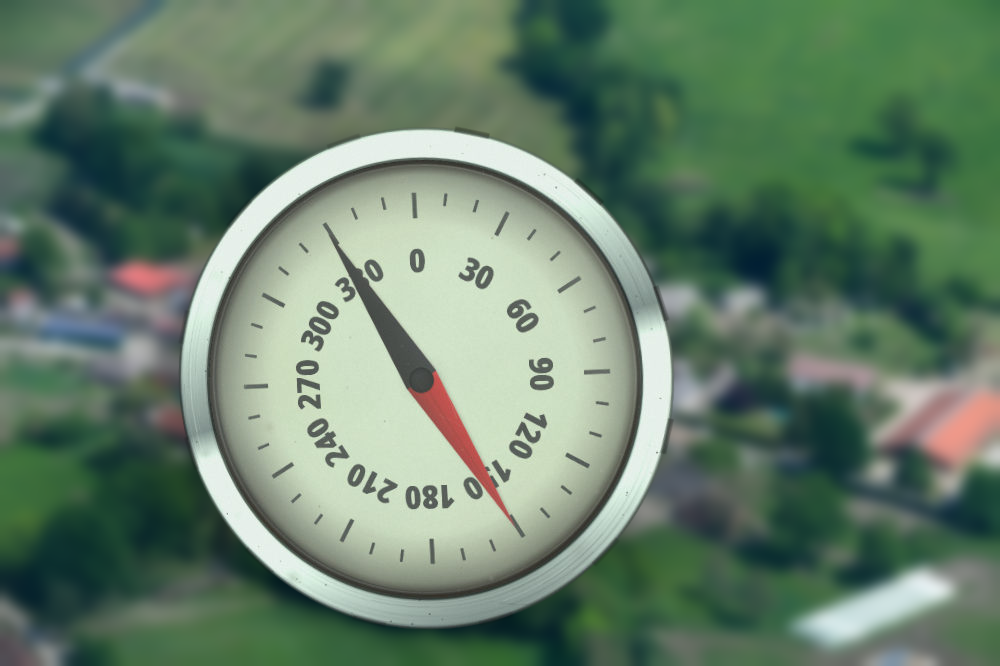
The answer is 150 °
